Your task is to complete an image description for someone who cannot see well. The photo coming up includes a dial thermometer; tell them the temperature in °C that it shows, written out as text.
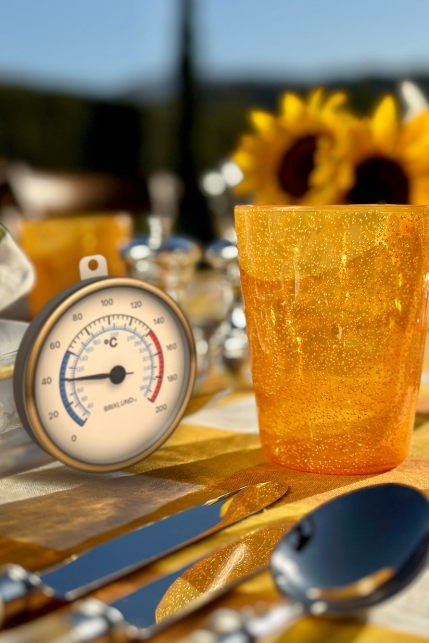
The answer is 40 °C
